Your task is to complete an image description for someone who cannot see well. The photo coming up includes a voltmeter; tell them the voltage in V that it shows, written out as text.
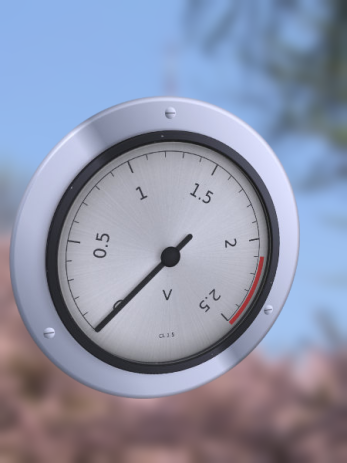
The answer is 0 V
